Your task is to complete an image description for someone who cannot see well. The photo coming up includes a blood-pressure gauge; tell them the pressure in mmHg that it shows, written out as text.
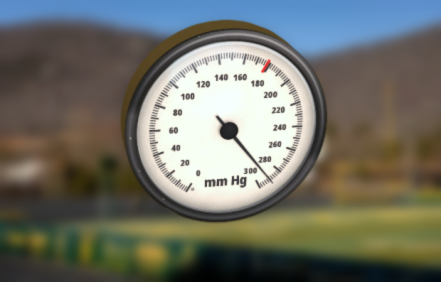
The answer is 290 mmHg
